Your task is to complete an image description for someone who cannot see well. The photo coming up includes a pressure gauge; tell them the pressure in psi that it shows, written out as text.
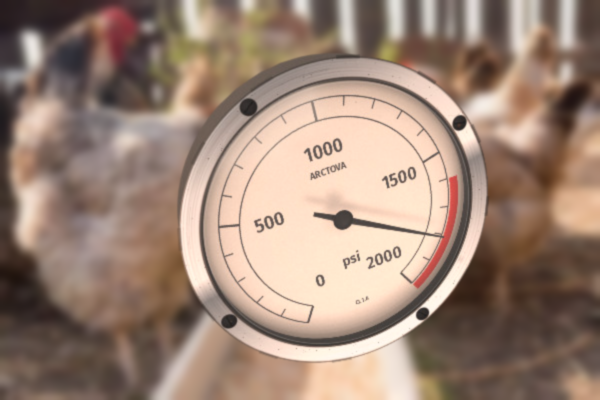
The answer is 1800 psi
